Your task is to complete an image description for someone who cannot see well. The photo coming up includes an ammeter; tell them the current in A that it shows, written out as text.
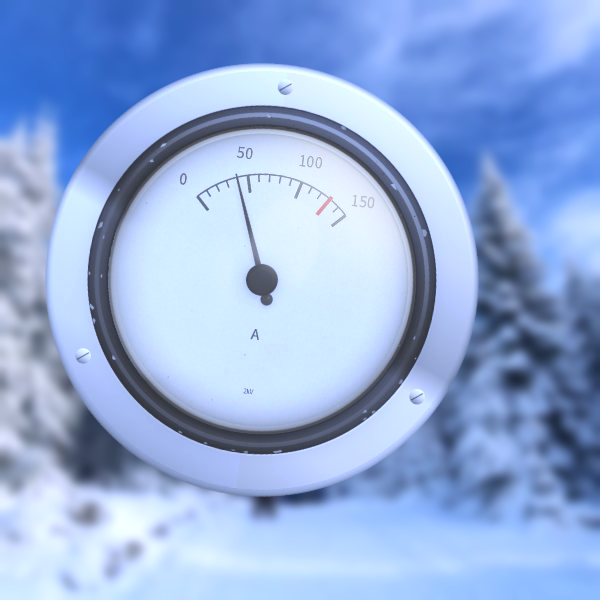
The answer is 40 A
